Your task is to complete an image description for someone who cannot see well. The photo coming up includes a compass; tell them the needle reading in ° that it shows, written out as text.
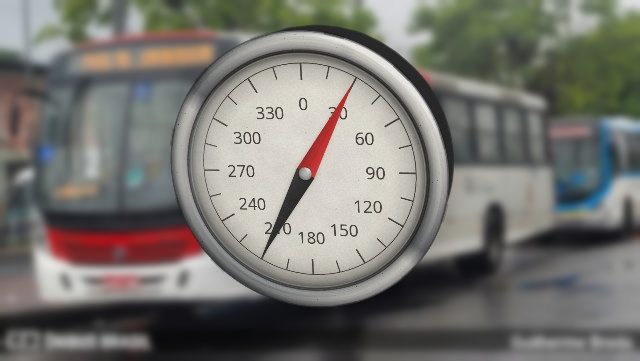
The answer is 30 °
